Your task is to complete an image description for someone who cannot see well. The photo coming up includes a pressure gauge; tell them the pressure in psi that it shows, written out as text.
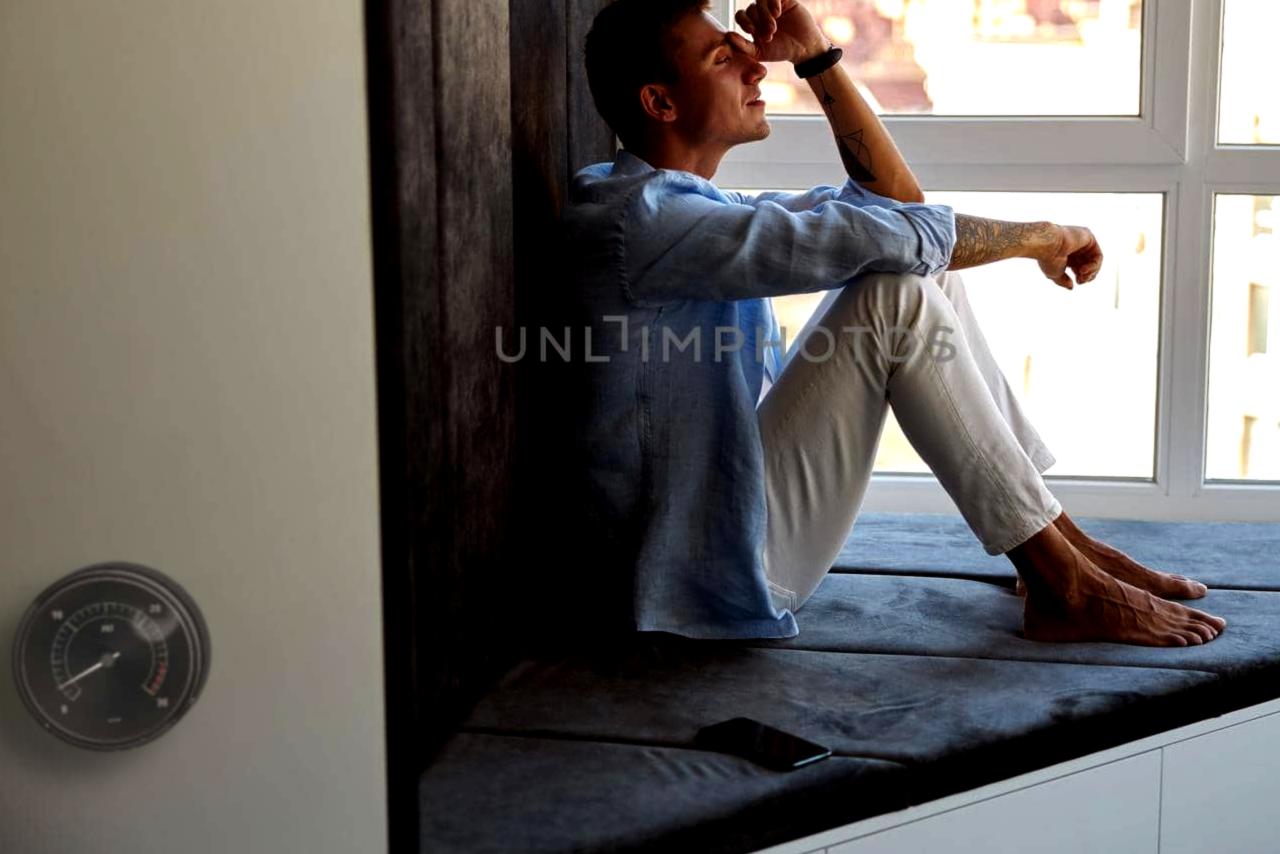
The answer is 2 psi
